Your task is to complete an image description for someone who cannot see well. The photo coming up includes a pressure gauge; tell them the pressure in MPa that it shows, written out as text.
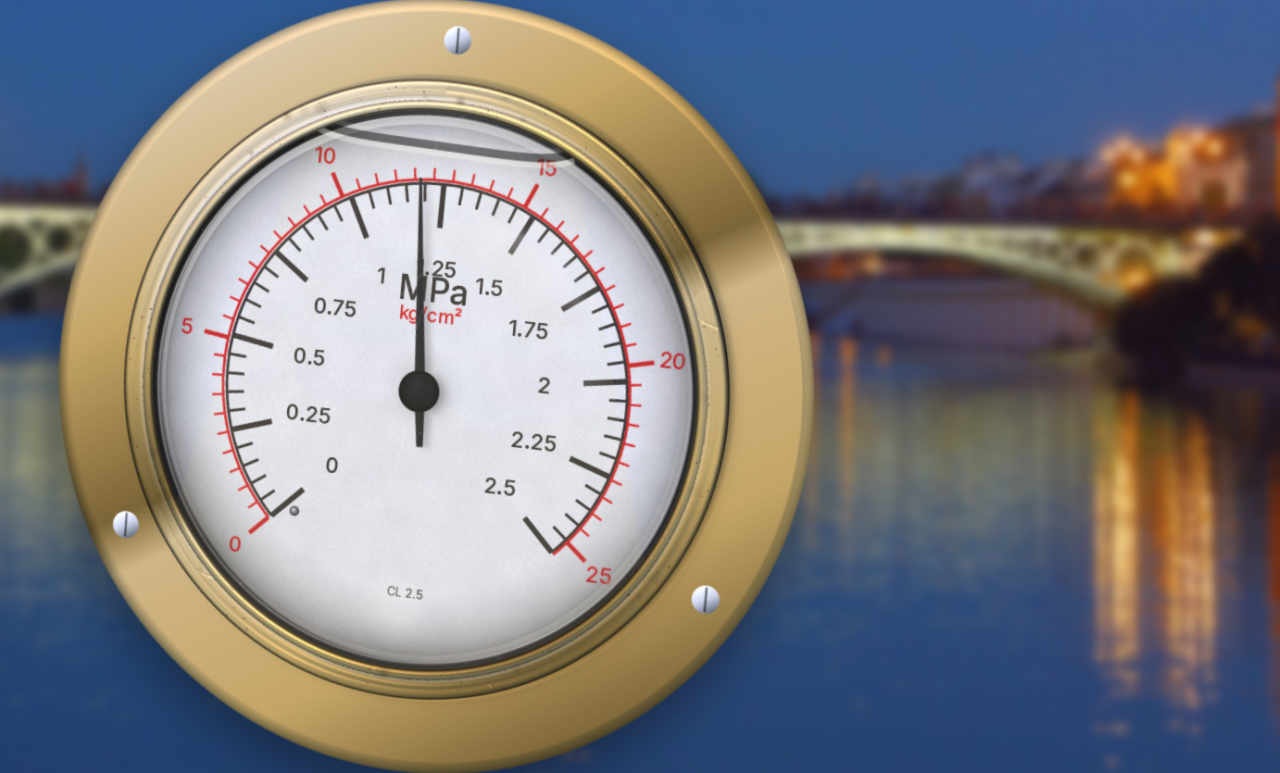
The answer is 1.2 MPa
